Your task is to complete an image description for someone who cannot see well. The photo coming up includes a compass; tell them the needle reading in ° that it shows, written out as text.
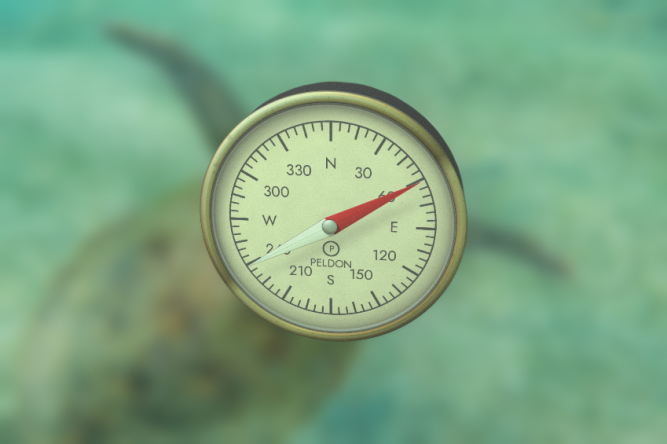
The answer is 60 °
